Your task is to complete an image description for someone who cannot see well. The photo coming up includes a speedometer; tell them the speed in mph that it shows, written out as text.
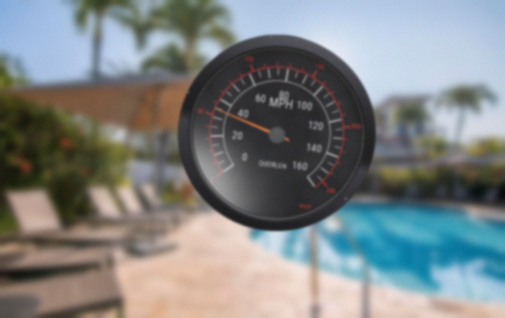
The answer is 35 mph
